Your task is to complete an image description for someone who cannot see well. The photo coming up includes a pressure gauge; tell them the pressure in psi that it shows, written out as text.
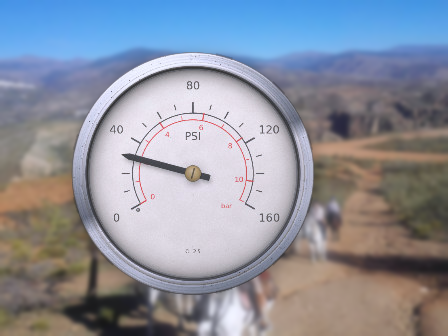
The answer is 30 psi
